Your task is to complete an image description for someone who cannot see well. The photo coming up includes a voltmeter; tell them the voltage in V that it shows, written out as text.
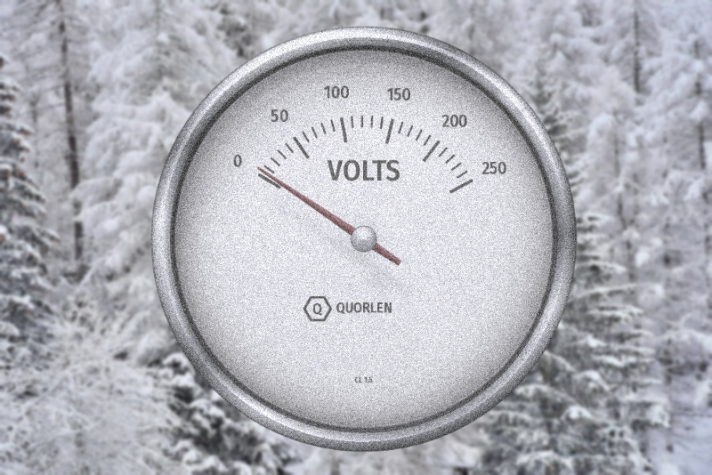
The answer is 5 V
